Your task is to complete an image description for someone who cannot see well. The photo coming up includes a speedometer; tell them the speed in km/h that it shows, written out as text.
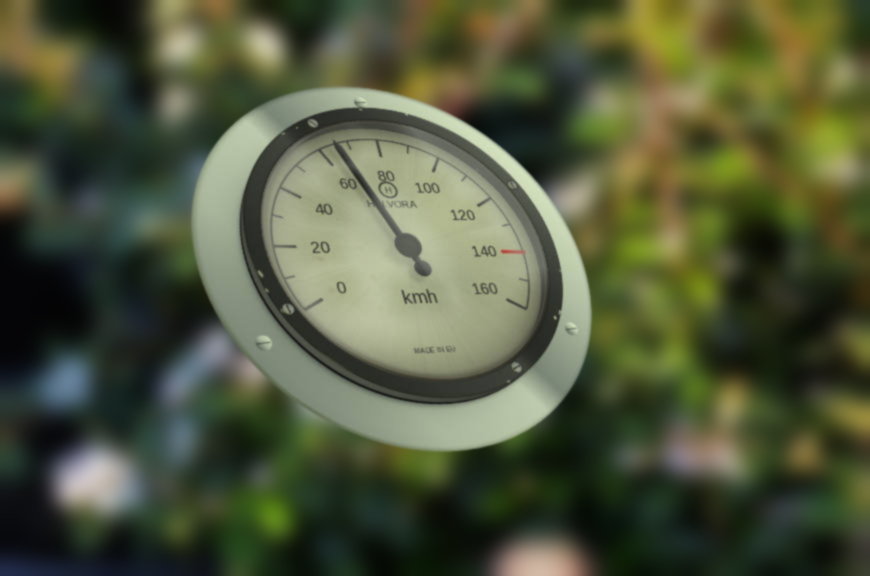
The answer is 65 km/h
